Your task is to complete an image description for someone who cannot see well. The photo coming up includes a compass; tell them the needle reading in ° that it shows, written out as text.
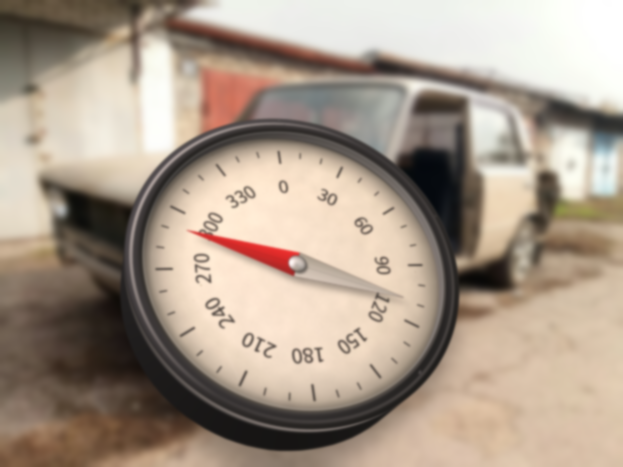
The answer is 290 °
